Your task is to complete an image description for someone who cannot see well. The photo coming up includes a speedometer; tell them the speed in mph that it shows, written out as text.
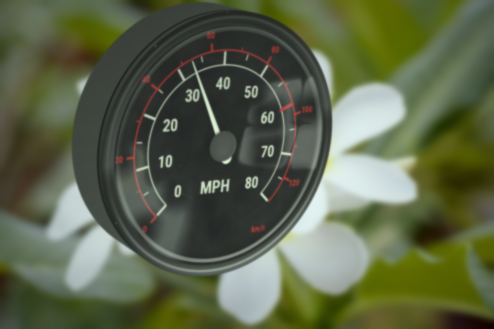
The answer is 32.5 mph
